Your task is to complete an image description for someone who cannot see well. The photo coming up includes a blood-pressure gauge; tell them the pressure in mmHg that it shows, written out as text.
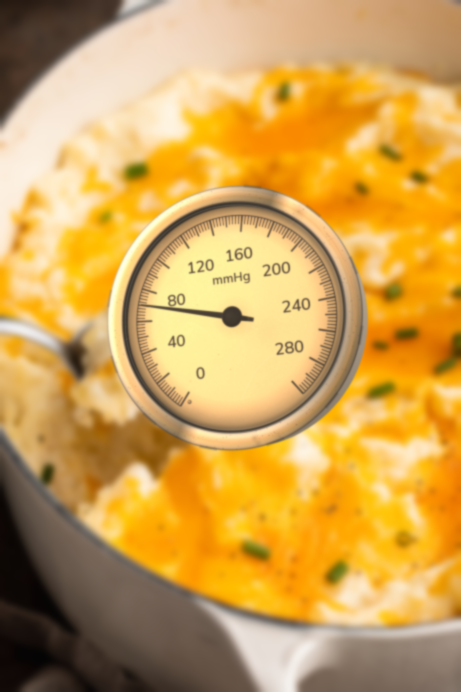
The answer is 70 mmHg
